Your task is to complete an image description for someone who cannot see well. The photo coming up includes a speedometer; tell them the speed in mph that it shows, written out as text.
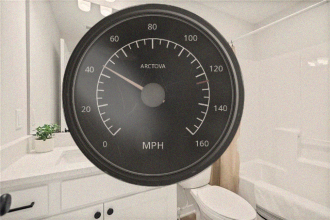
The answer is 45 mph
